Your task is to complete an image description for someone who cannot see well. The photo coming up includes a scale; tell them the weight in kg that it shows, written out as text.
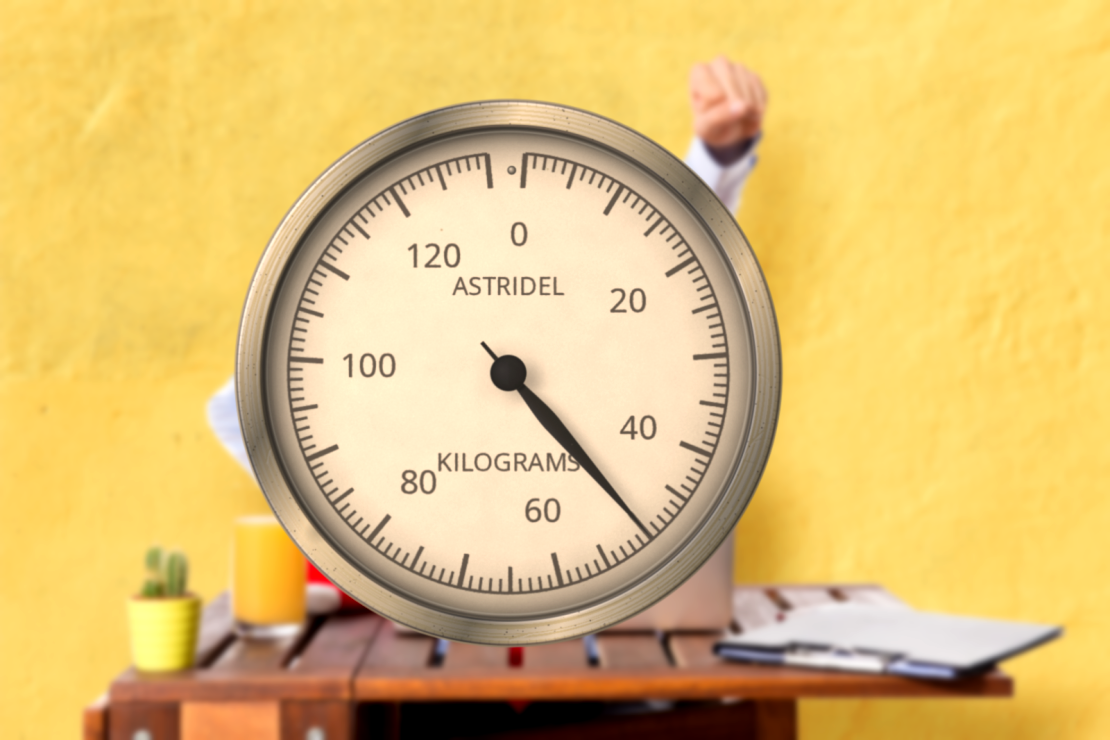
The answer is 50 kg
